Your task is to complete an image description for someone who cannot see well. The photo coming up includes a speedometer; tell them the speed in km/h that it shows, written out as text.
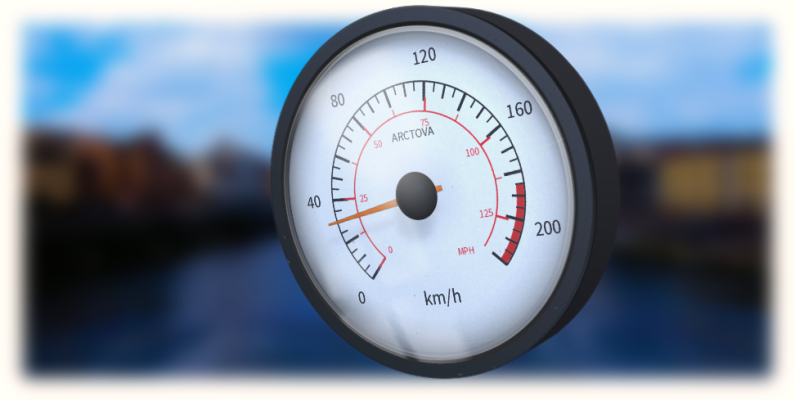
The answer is 30 km/h
